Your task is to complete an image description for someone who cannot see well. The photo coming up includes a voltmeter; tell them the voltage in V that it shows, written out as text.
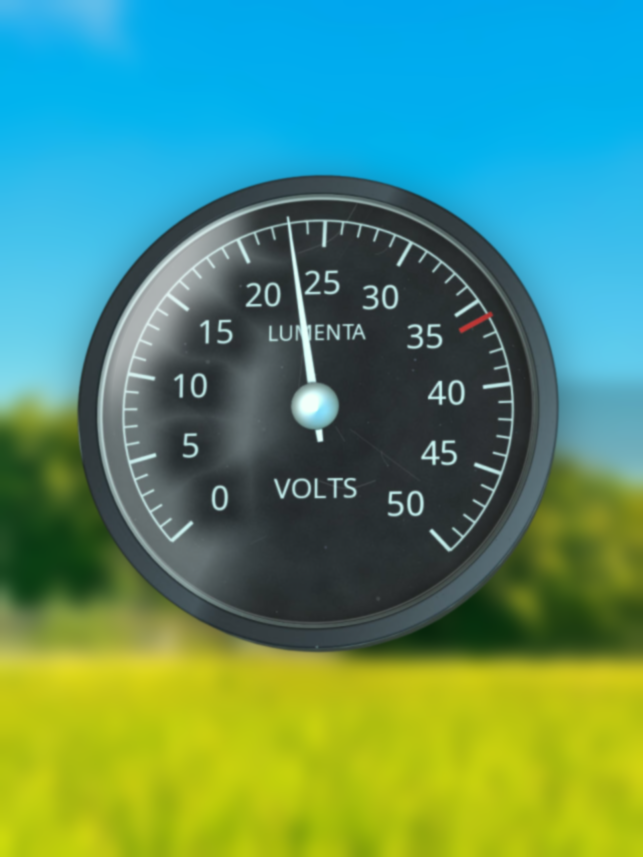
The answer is 23 V
